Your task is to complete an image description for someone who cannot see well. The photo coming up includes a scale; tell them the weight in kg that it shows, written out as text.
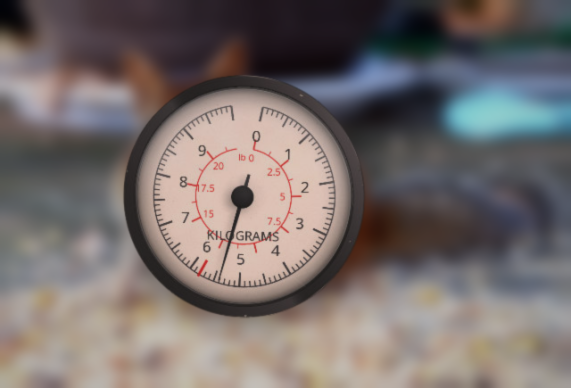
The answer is 5.4 kg
